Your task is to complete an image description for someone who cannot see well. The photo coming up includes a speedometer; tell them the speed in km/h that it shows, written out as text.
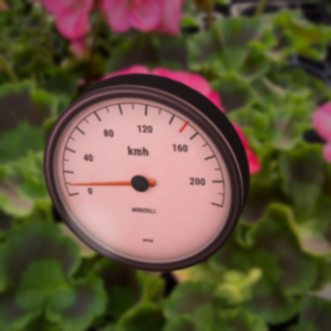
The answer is 10 km/h
